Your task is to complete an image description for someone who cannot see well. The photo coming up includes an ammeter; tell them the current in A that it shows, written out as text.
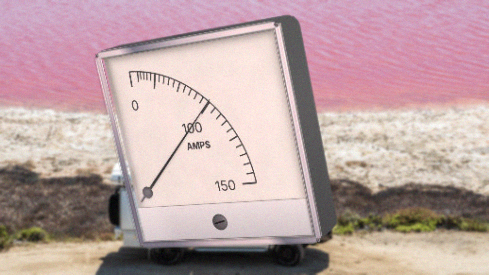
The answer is 100 A
